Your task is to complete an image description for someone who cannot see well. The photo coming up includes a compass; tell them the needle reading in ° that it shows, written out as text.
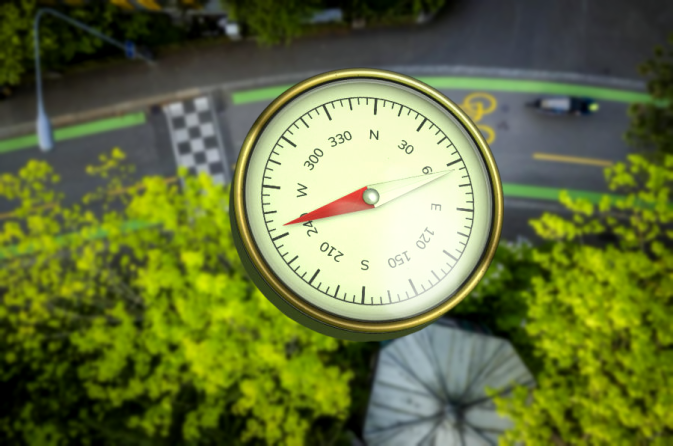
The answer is 245 °
